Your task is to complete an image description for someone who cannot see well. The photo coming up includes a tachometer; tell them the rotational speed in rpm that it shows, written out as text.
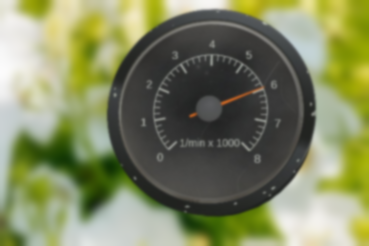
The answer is 6000 rpm
